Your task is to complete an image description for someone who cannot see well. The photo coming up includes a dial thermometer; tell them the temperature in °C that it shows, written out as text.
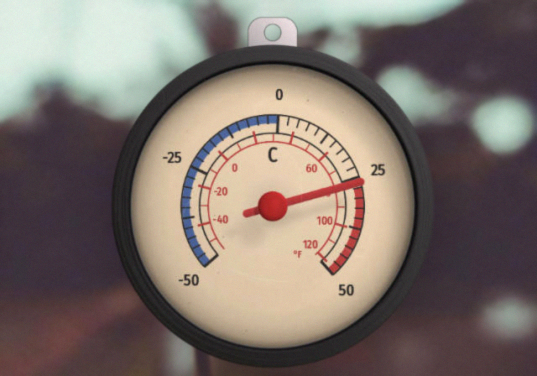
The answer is 26.25 °C
